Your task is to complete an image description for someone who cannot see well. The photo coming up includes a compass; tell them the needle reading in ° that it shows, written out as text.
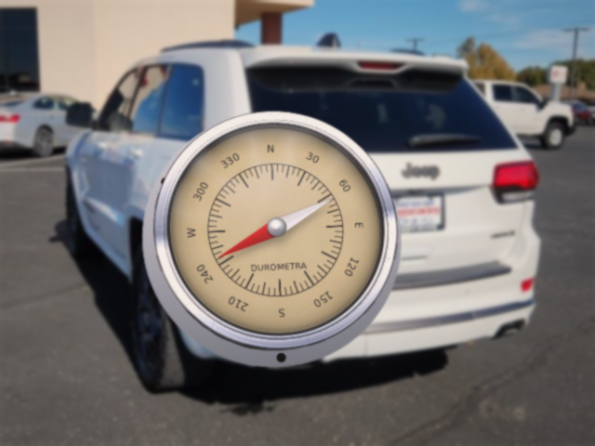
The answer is 245 °
